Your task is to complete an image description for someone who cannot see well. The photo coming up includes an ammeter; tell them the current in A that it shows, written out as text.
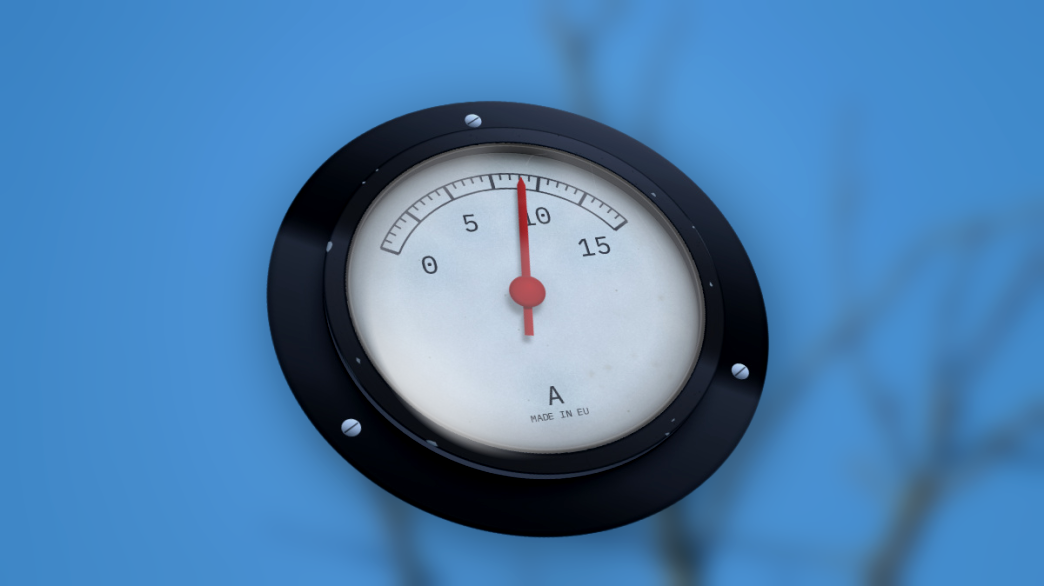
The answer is 9 A
